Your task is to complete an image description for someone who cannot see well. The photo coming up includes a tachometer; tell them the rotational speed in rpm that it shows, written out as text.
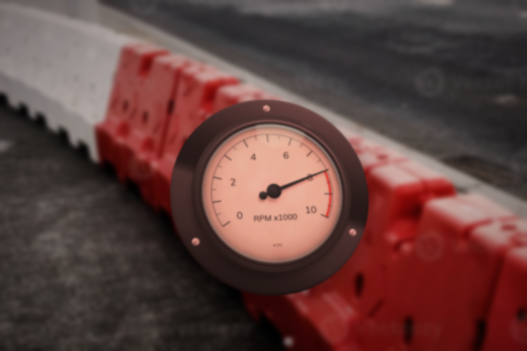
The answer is 8000 rpm
